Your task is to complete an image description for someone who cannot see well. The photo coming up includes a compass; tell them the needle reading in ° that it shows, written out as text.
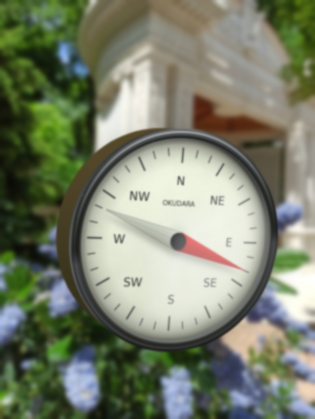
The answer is 110 °
